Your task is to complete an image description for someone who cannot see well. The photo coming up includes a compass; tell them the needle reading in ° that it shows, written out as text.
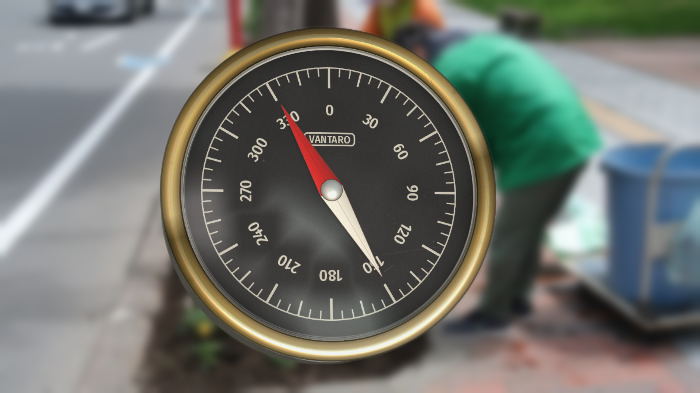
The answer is 330 °
